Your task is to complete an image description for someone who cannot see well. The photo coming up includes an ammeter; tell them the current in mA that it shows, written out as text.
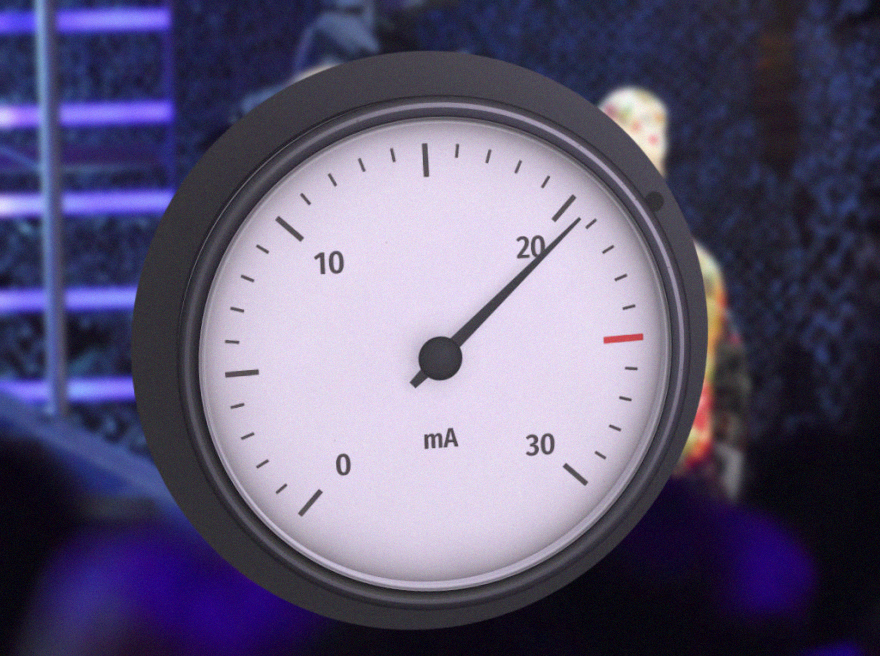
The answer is 20.5 mA
